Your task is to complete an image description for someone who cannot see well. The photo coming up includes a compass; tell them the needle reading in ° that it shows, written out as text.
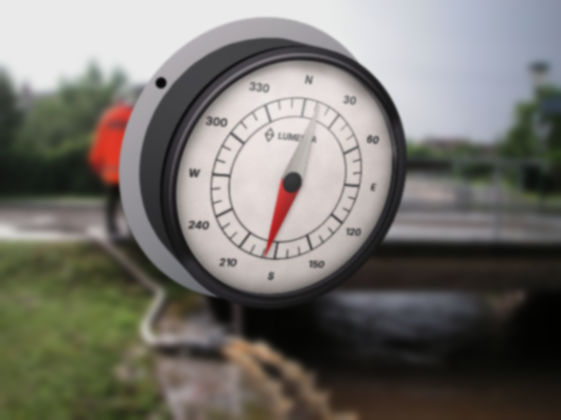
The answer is 190 °
